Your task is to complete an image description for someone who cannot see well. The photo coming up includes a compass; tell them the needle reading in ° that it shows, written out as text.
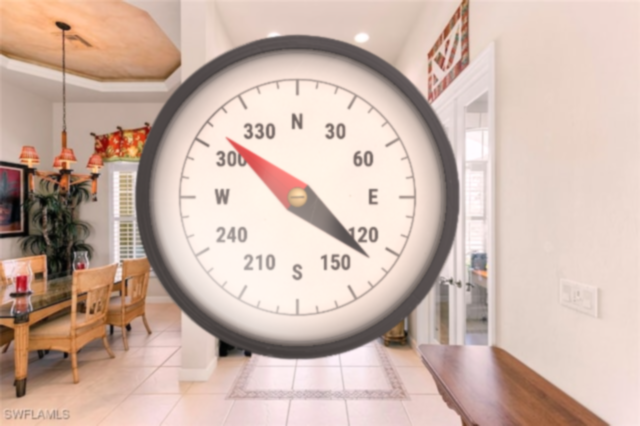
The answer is 310 °
